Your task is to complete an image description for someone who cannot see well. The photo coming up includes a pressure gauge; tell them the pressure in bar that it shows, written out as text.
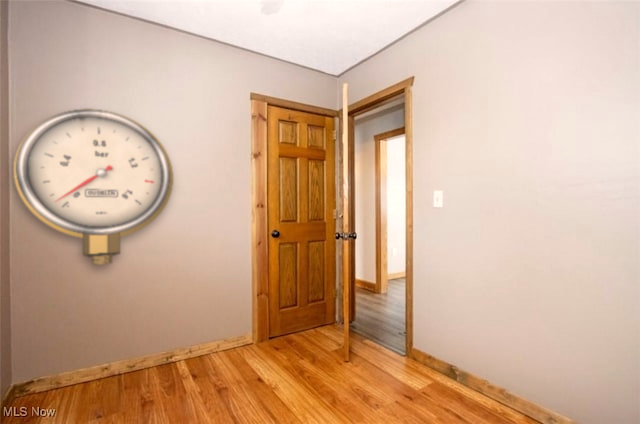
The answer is 0.05 bar
